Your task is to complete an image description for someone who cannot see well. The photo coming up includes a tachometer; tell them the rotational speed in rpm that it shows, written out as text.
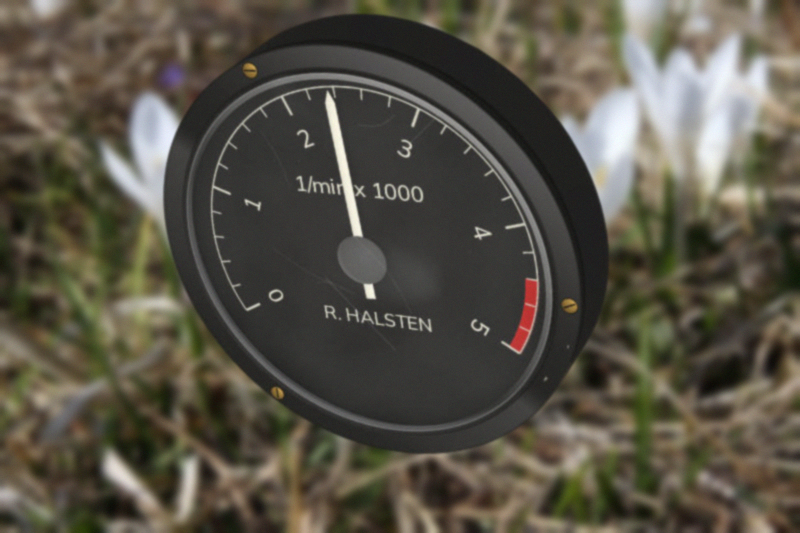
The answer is 2400 rpm
